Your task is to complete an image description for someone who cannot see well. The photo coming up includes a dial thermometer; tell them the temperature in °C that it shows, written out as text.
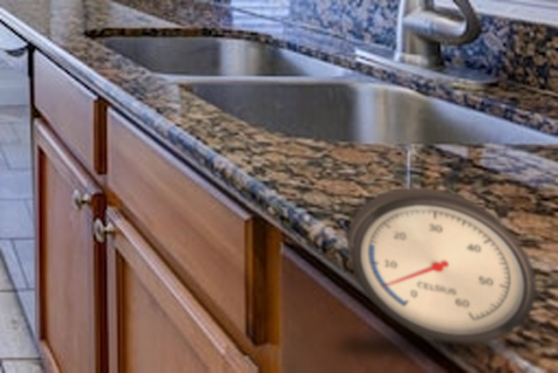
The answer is 5 °C
